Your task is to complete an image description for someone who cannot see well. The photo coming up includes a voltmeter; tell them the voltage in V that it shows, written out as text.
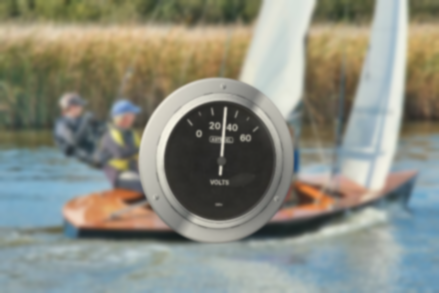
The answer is 30 V
